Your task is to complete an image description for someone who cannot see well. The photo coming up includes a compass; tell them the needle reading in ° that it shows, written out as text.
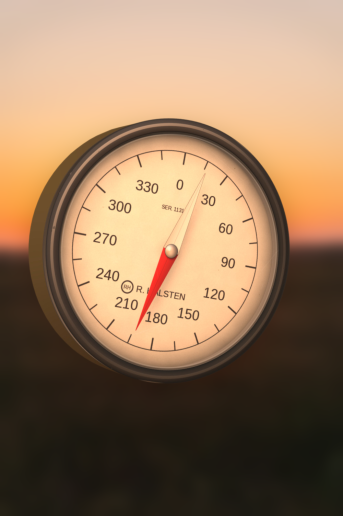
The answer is 195 °
